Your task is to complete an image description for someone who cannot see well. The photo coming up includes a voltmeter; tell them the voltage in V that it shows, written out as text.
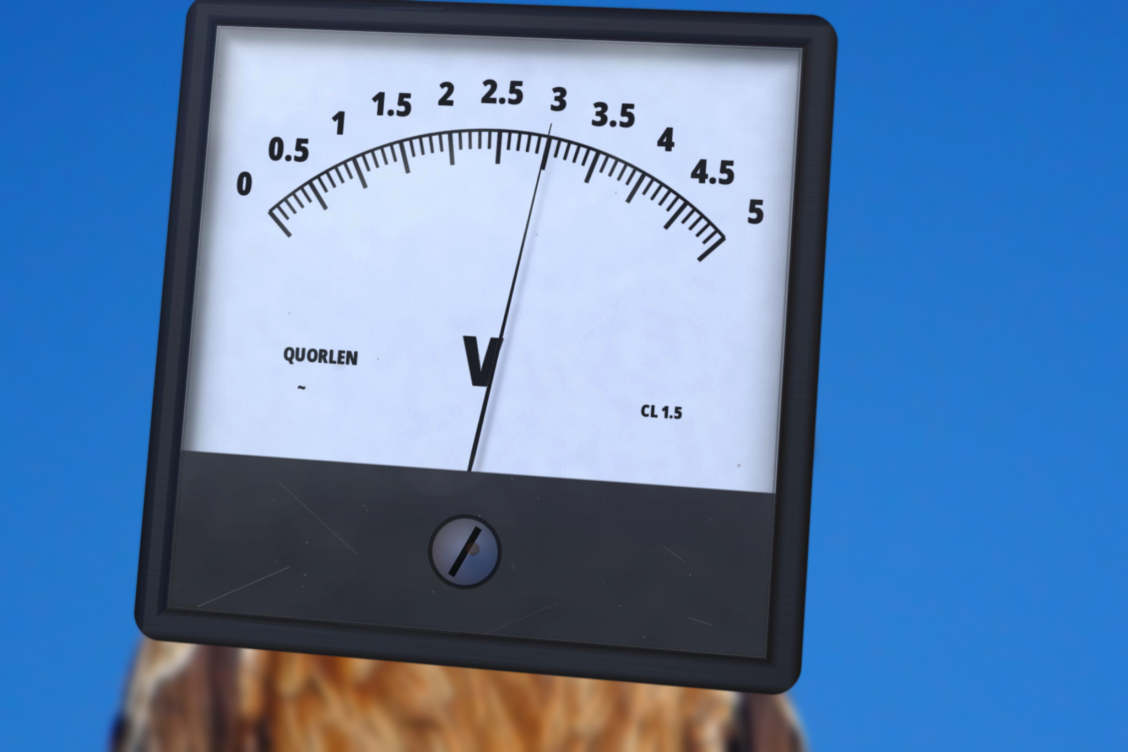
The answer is 3 V
